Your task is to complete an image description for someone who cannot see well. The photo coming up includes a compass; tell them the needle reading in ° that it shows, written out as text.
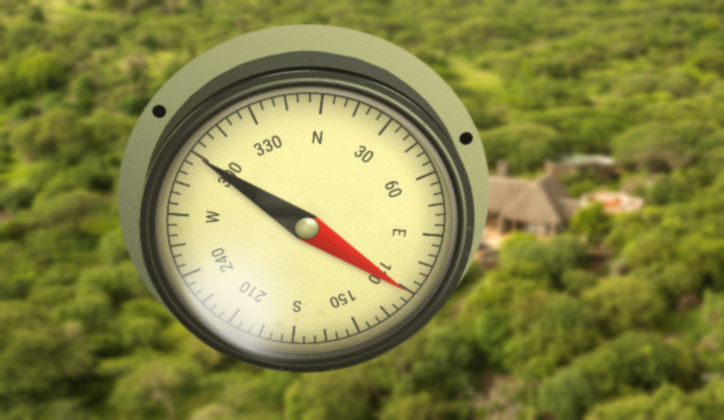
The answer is 120 °
